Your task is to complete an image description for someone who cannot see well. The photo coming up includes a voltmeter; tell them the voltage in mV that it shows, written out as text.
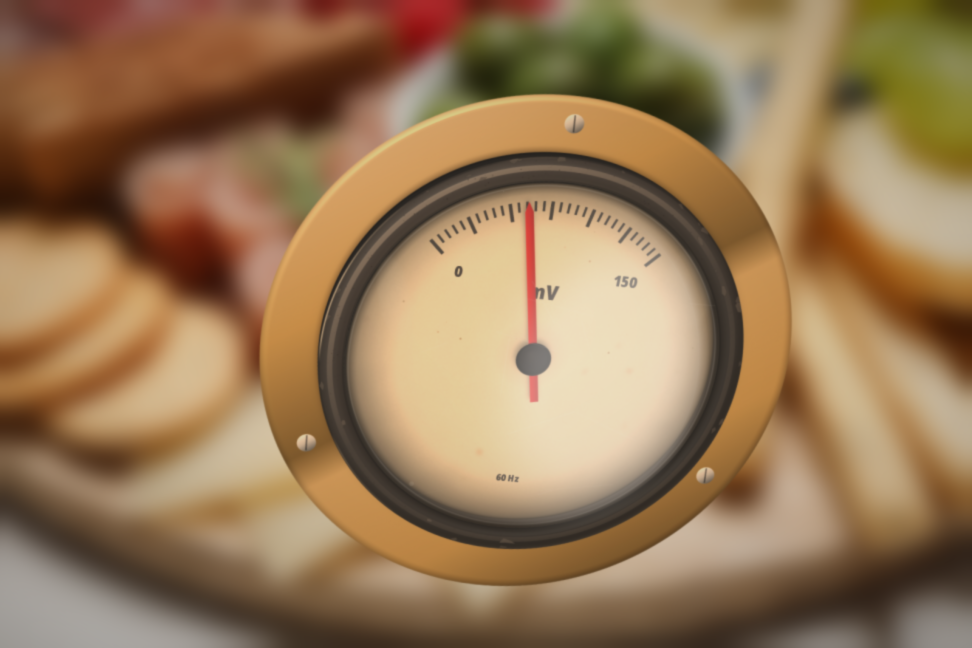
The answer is 60 mV
